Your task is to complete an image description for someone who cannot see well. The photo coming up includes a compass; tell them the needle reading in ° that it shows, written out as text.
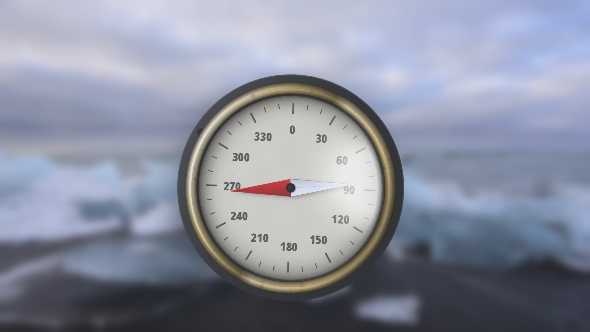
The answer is 265 °
